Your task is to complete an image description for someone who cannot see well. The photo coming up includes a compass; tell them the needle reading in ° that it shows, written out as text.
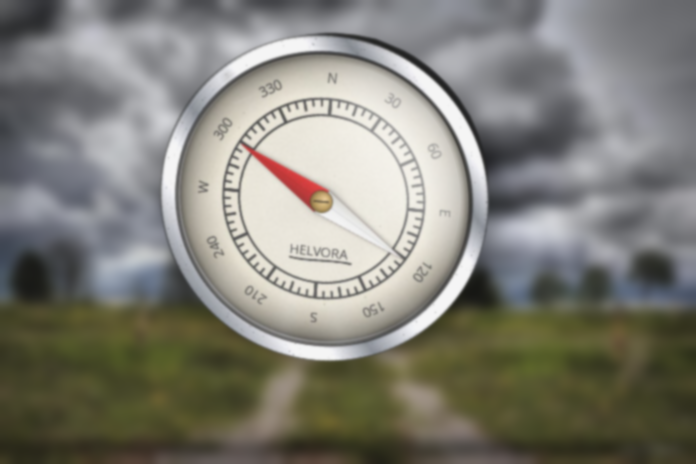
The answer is 300 °
